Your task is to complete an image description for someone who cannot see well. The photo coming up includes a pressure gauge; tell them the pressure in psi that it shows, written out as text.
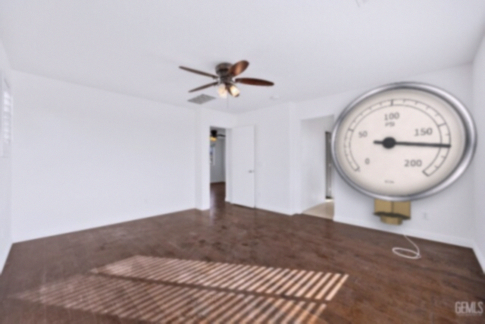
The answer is 170 psi
